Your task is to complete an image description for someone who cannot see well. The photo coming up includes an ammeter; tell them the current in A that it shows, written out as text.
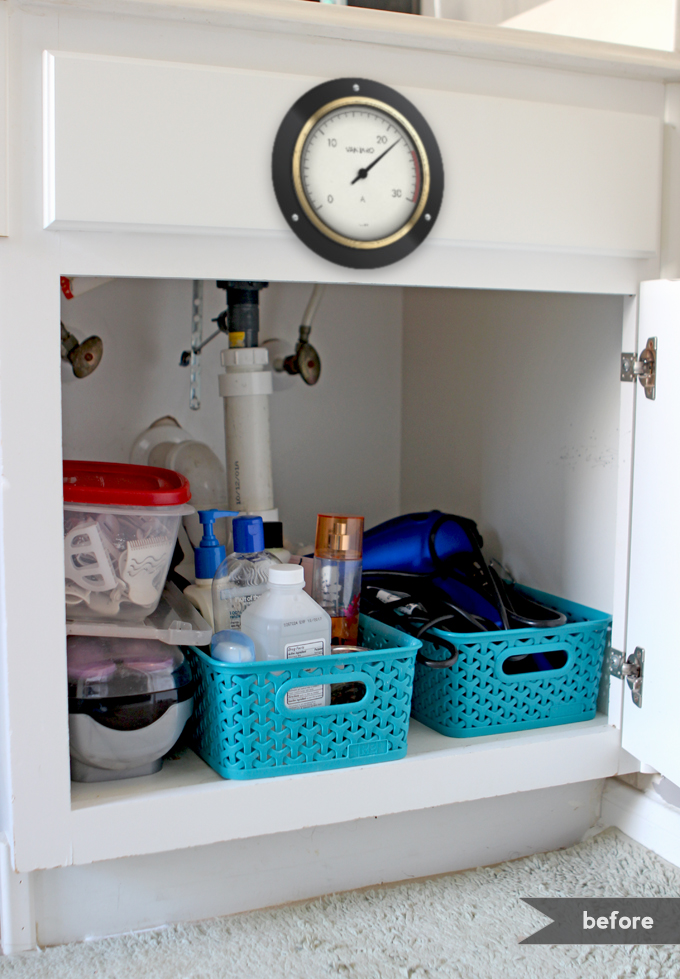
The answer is 22 A
